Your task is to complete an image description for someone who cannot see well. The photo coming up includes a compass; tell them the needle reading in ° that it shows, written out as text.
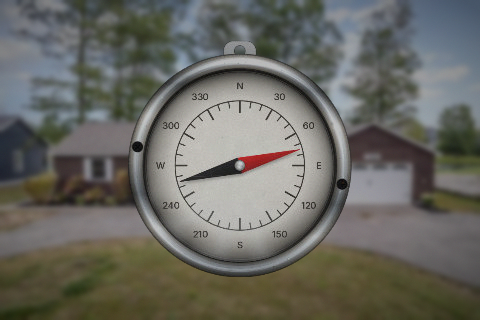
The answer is 75 °
